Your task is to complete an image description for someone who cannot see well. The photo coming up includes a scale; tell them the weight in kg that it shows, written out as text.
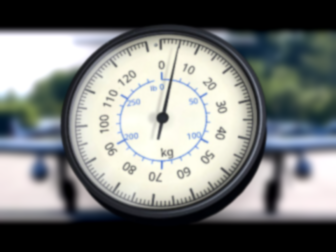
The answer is 5 kg
